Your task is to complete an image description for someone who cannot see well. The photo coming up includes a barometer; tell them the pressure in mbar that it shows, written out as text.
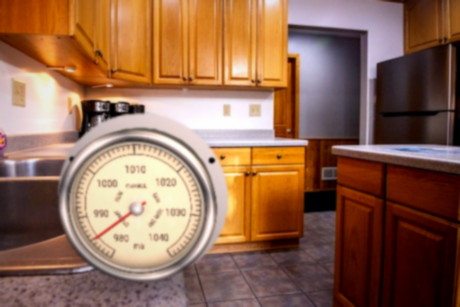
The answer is 985 mbar
